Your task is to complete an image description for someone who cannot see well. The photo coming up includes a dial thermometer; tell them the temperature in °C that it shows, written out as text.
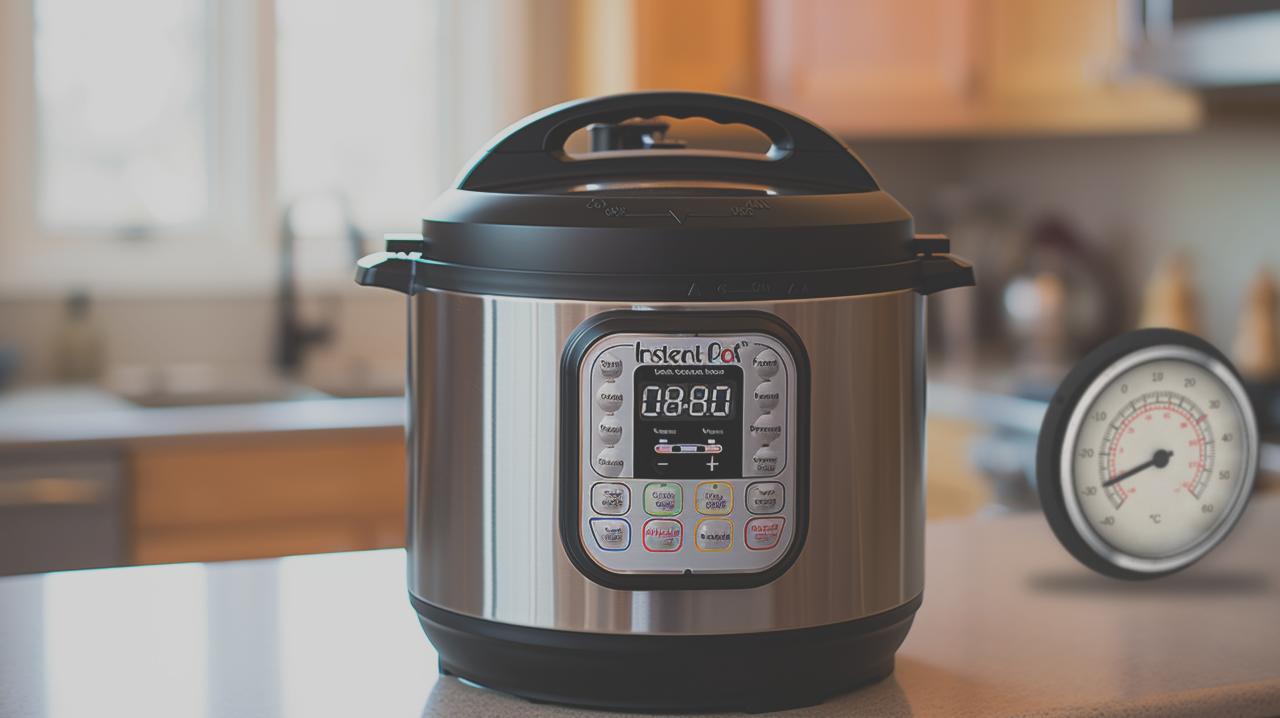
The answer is -30 °C
